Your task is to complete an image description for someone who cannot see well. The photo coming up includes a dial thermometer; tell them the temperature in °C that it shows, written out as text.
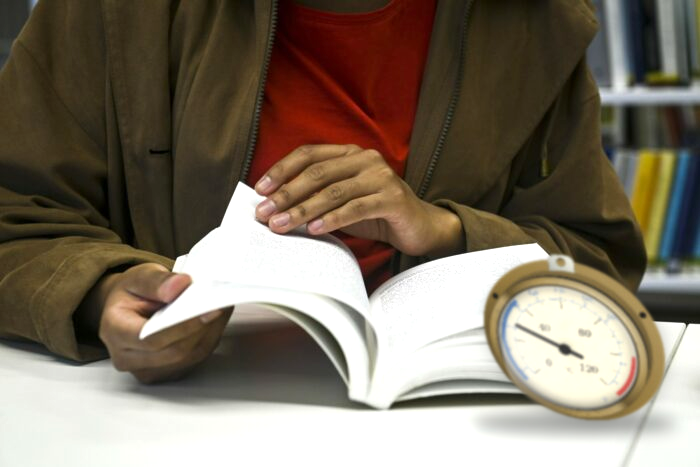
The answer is 30 °C
